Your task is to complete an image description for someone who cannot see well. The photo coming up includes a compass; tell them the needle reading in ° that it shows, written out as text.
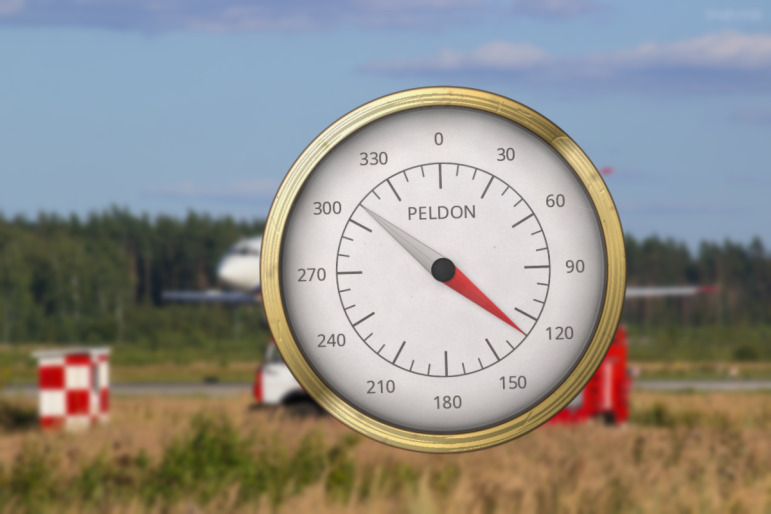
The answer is 130 °
